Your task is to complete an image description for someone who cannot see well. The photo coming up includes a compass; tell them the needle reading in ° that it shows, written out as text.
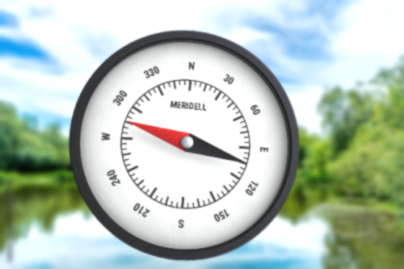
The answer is 285 °
